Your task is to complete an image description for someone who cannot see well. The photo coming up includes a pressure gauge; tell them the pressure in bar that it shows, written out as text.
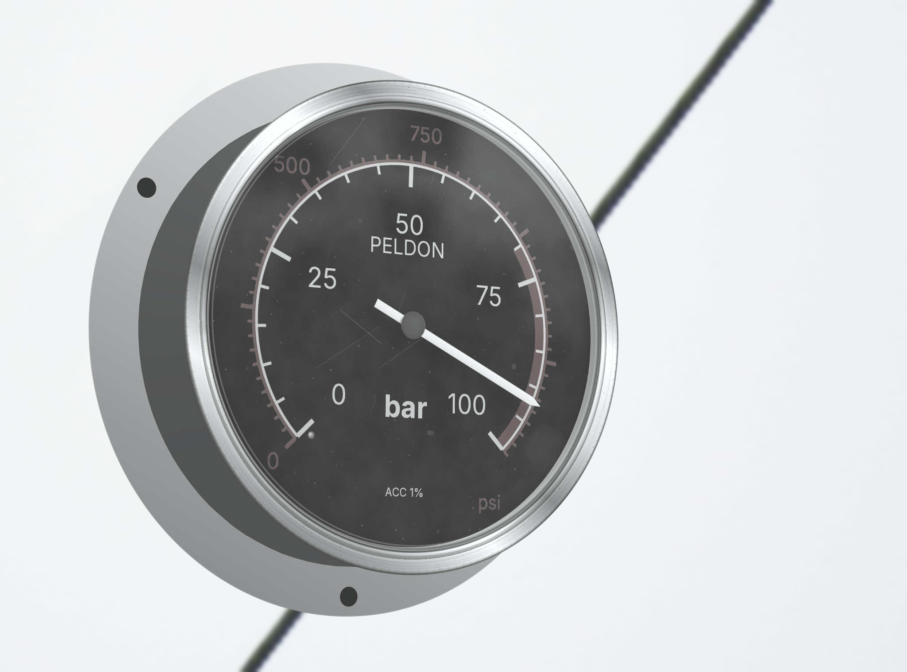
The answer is 92.5 bar
